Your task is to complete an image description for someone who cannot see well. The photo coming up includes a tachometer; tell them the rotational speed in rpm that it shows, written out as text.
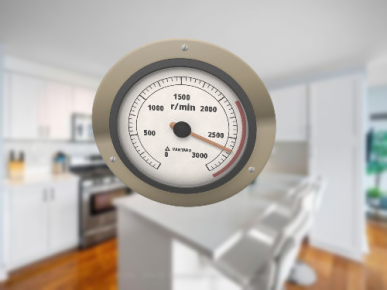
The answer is 2650 rpm
